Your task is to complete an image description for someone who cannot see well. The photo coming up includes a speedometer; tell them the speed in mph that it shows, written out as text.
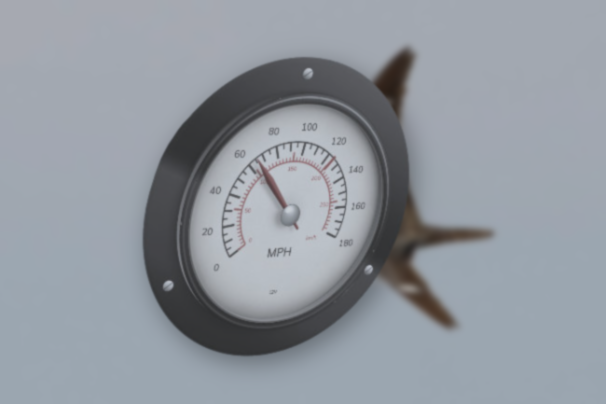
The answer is 65 mph
